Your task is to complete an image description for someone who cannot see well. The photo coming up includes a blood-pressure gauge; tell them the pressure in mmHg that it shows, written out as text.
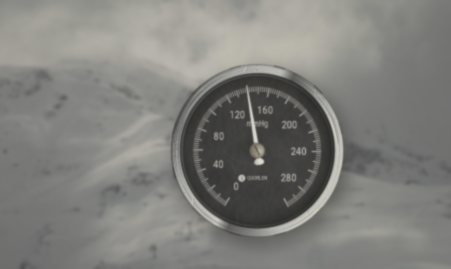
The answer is 140 mmHg
